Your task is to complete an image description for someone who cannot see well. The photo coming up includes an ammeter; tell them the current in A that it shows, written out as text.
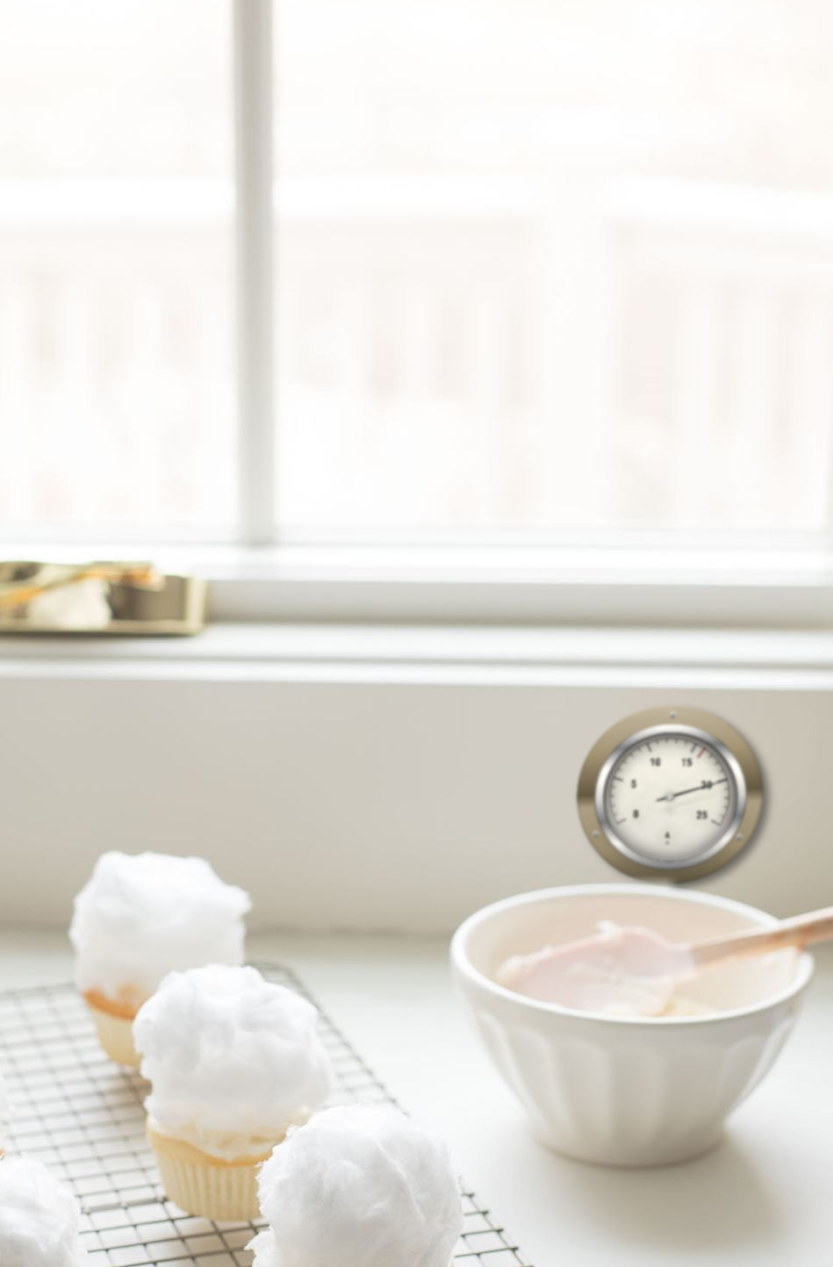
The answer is 20 A
